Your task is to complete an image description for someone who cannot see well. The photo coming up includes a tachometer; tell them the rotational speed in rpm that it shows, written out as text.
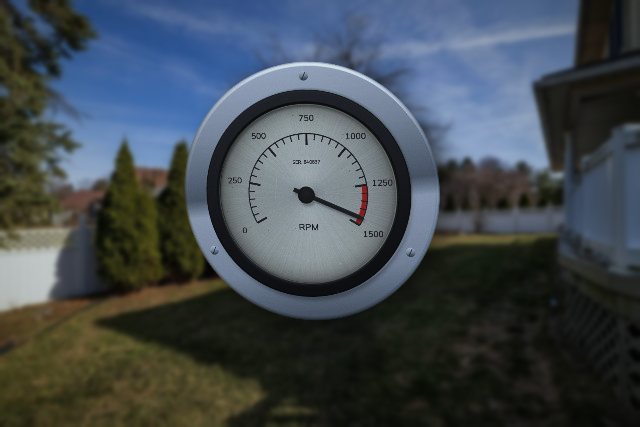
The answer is 1450 rpm
